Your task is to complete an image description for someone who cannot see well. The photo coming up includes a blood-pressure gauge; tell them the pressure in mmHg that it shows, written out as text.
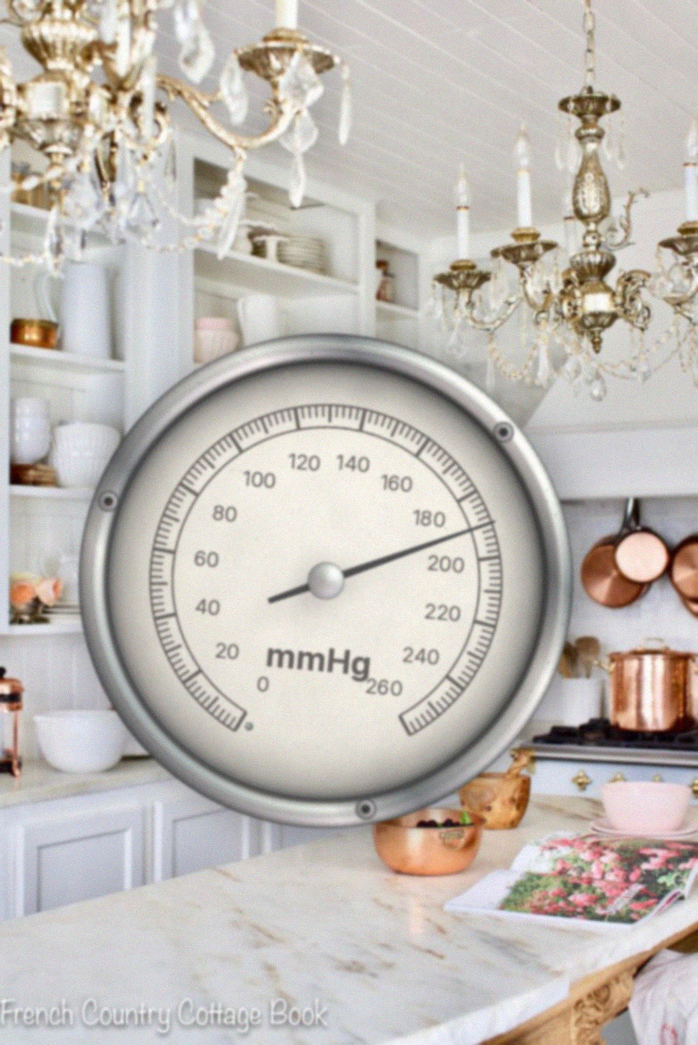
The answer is 190 mmHg
